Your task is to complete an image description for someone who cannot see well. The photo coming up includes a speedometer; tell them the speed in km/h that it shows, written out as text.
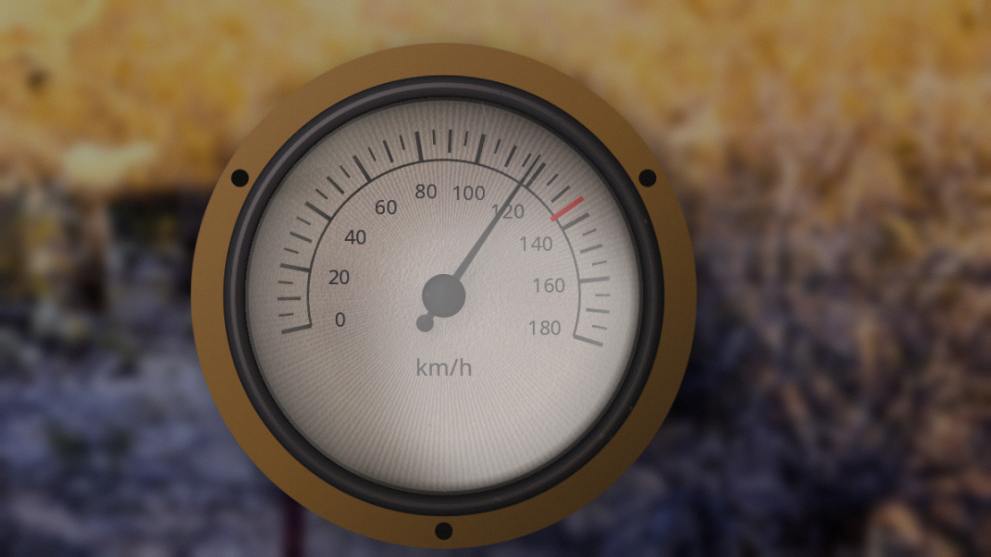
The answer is 117.5 km/h
